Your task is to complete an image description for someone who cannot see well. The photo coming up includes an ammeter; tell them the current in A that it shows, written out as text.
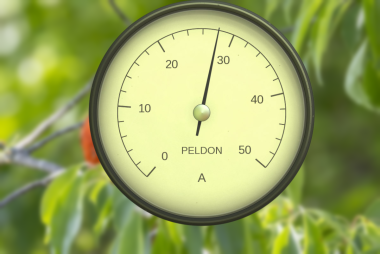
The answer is 28 A
